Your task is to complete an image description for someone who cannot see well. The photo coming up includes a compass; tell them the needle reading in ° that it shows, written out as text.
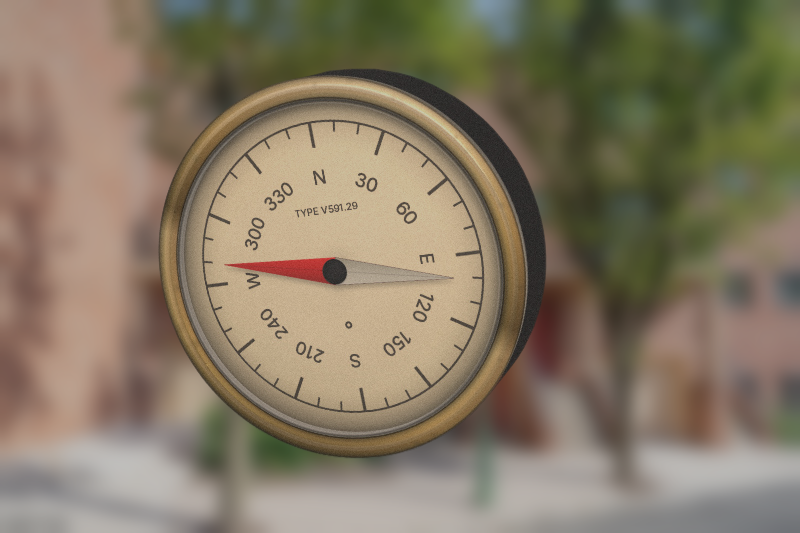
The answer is 280 °
